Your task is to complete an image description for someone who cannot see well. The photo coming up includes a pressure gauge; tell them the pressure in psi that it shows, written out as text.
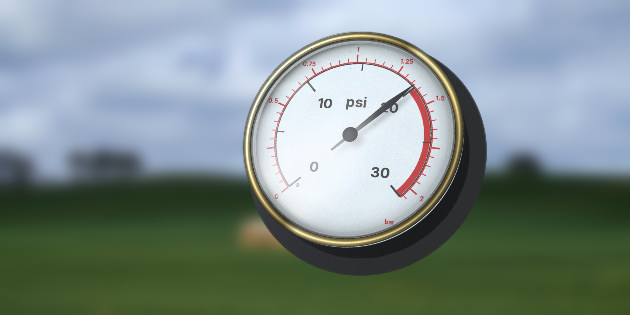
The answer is 20 psi
